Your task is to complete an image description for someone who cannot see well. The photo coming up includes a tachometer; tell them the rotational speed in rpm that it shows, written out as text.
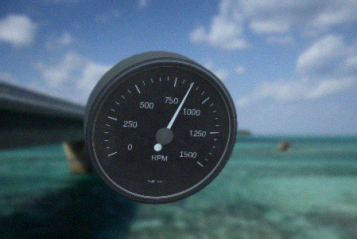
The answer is 850 rpm
